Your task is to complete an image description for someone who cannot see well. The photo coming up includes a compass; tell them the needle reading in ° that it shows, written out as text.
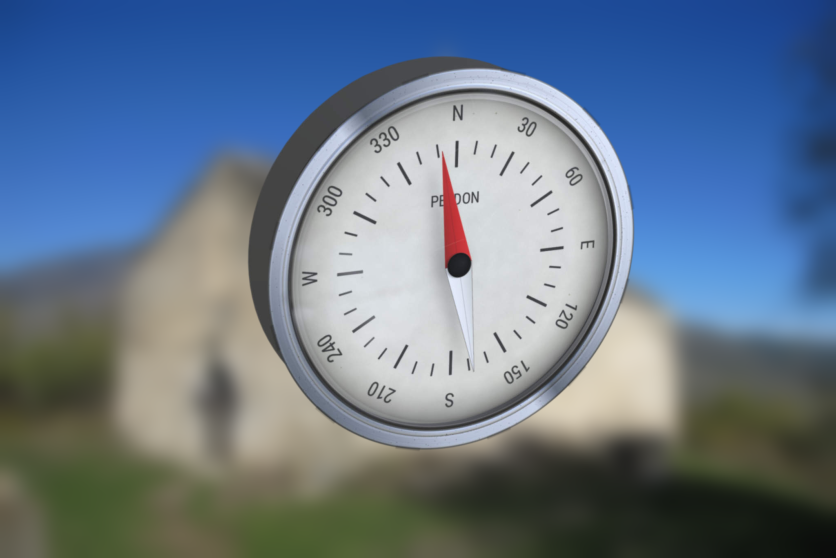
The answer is 350 °
